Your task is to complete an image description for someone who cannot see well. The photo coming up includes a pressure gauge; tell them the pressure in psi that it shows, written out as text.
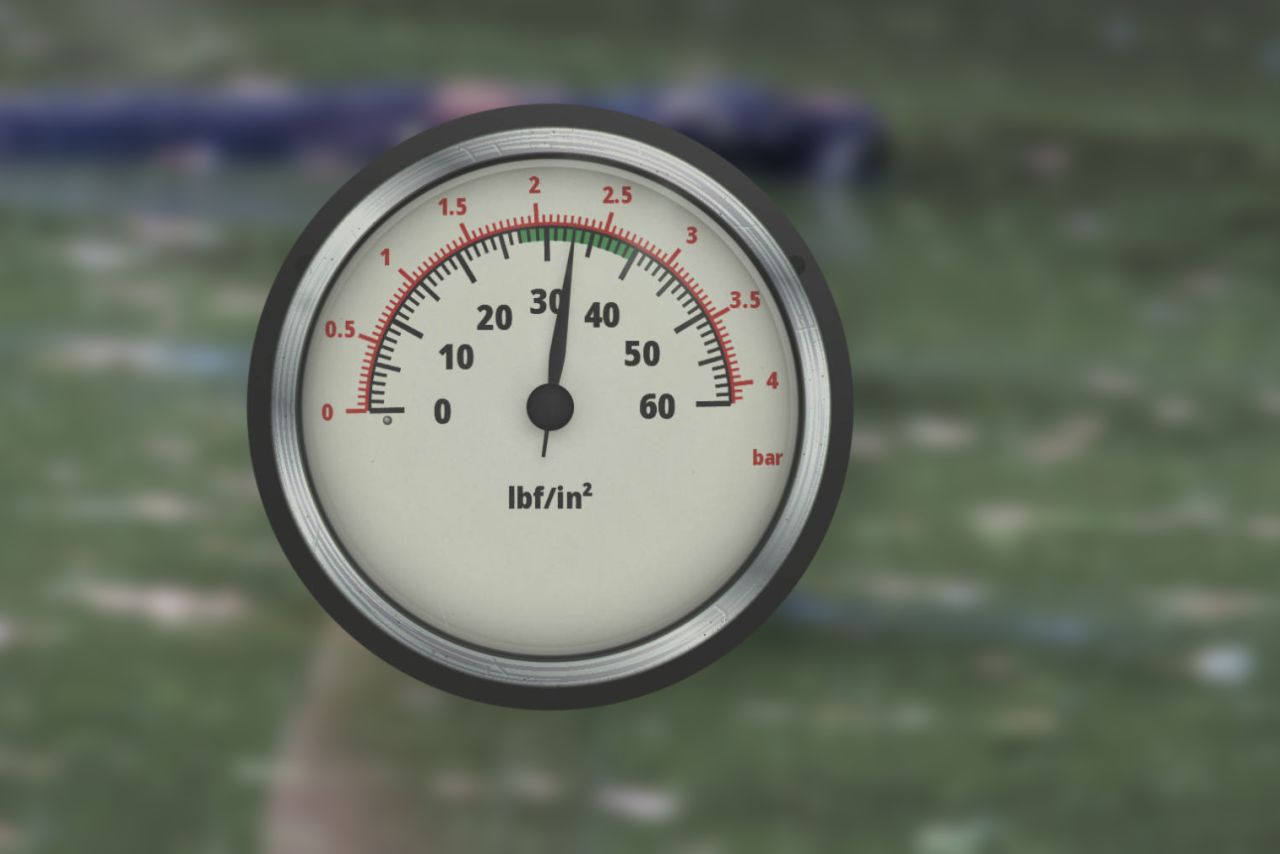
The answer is 33 psi
